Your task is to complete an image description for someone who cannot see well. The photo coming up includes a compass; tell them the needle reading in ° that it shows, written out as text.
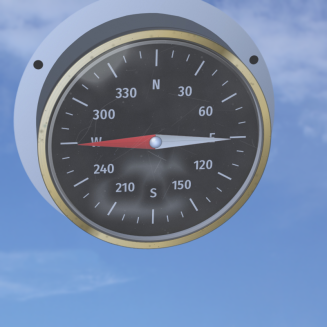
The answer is 270 °
